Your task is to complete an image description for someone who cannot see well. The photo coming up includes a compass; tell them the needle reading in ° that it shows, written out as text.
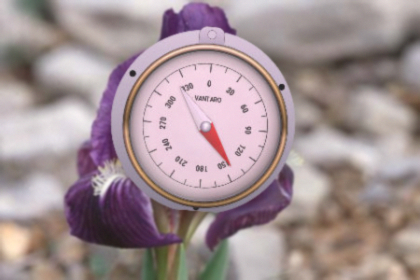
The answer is 142.5 °
